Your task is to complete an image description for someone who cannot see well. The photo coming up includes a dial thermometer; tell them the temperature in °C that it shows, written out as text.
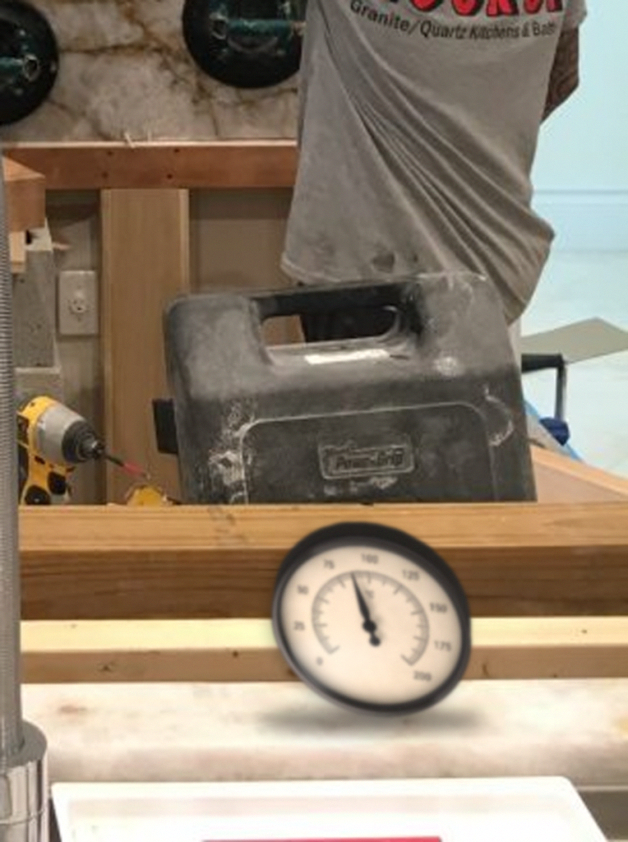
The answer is 87.5 °C
